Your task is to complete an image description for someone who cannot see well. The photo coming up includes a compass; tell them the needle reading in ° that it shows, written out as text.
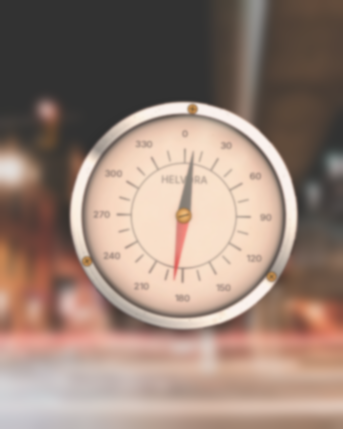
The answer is 187.5 °
